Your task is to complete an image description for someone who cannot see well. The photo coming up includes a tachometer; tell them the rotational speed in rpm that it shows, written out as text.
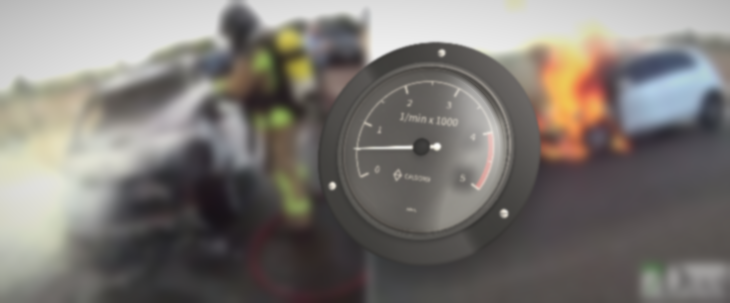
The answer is 500 rpm
